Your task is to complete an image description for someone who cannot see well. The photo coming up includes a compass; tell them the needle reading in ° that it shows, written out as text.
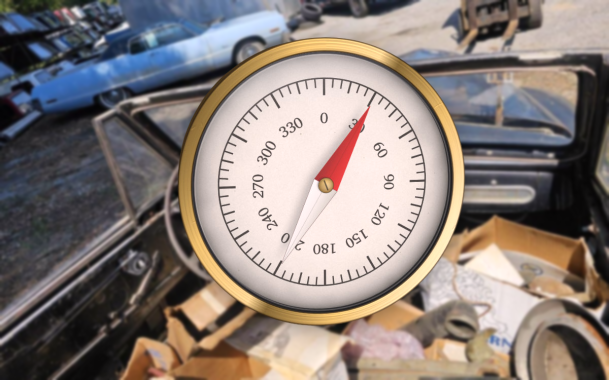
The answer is 30 °
